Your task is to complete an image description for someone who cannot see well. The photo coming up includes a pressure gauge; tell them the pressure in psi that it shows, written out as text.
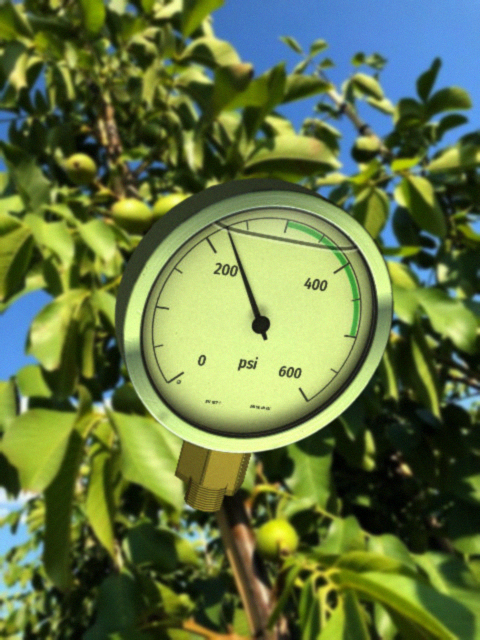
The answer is 225 psi
